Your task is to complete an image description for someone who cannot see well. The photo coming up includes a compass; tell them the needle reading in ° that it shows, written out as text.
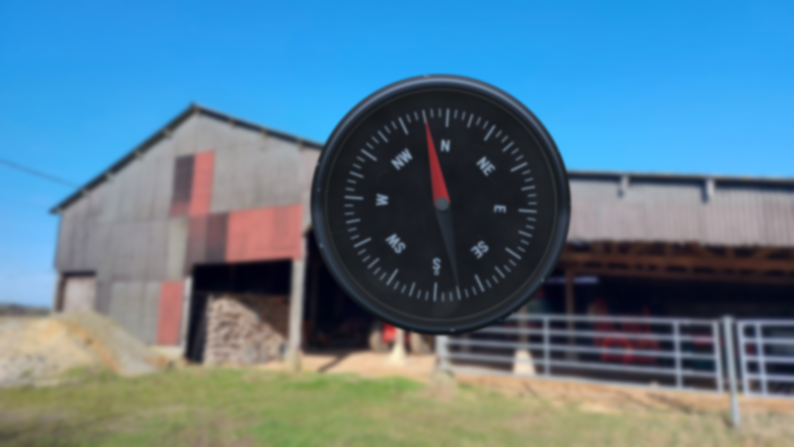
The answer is 345 °
